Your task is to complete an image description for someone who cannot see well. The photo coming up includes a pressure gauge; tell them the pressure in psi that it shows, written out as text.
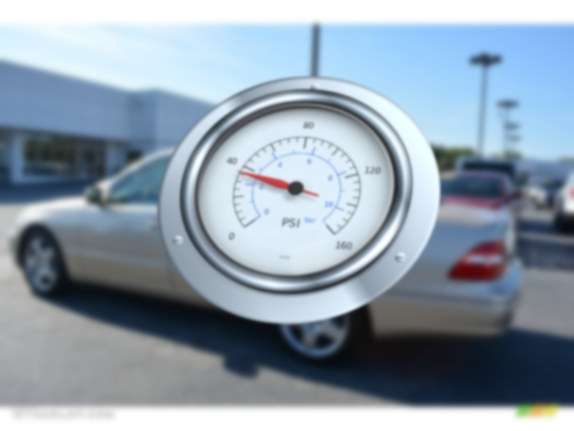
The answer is 35 psi
